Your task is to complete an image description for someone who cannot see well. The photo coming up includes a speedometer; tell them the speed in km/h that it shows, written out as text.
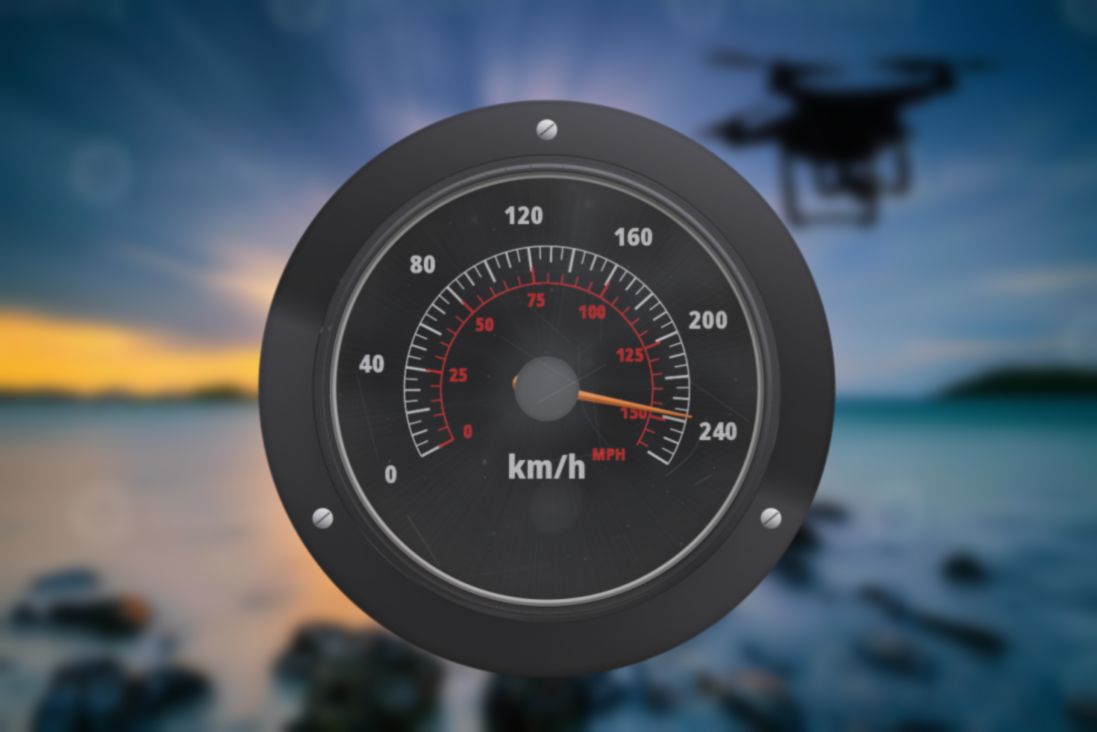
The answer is 237.5 km/h
